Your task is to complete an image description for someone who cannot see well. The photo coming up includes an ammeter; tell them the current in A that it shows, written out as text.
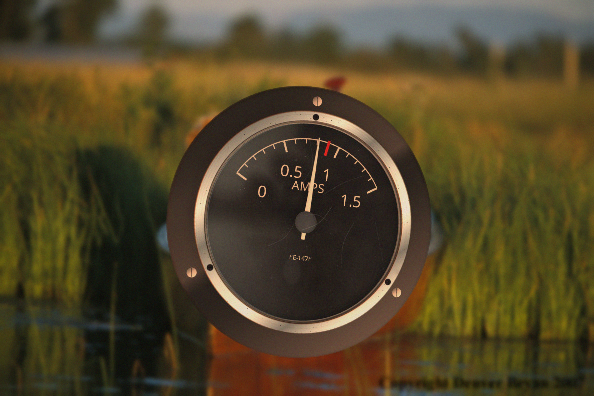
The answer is 0.8 A
